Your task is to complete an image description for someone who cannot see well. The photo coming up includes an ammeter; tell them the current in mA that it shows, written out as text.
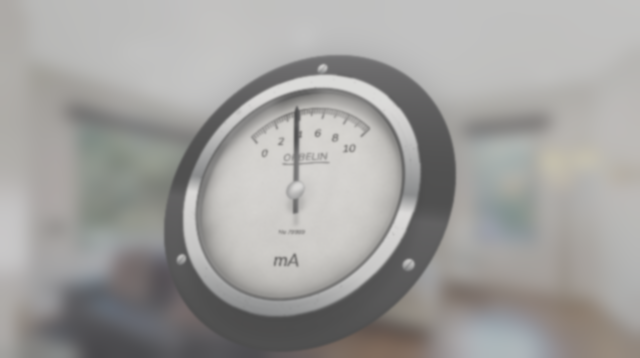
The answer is 4 mA
